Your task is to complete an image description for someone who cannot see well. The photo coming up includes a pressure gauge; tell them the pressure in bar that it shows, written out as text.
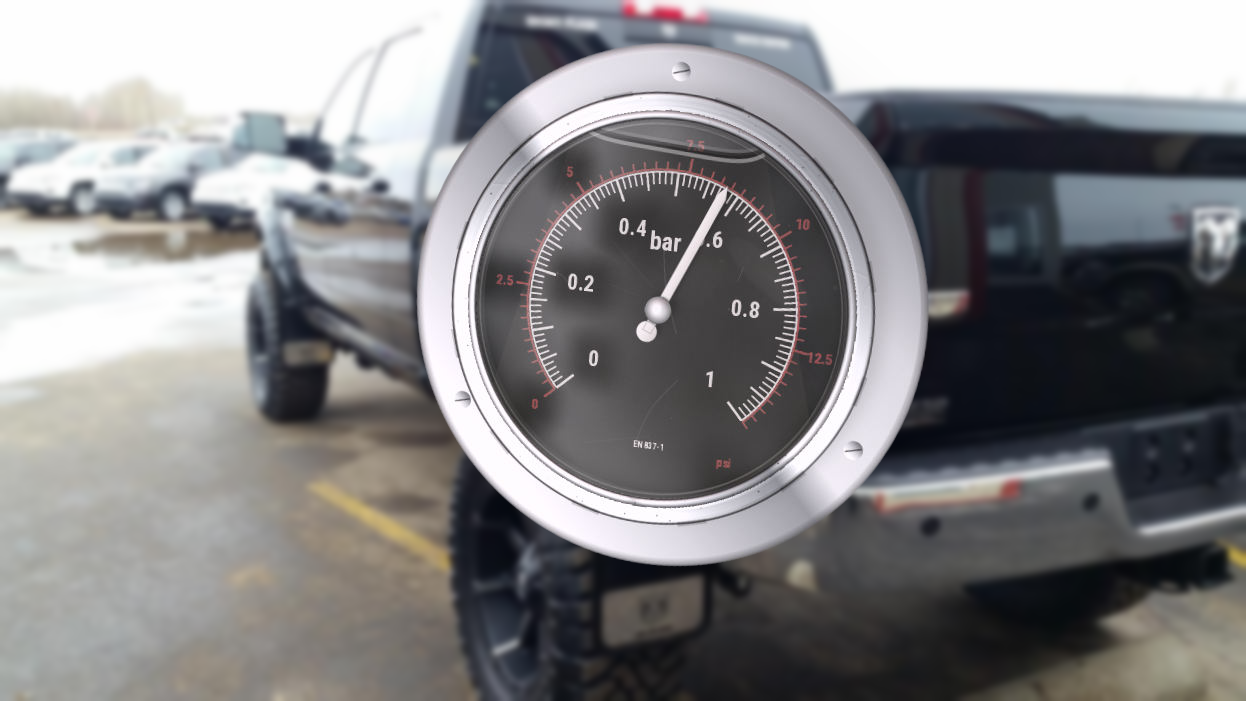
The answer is 0.58 bar
